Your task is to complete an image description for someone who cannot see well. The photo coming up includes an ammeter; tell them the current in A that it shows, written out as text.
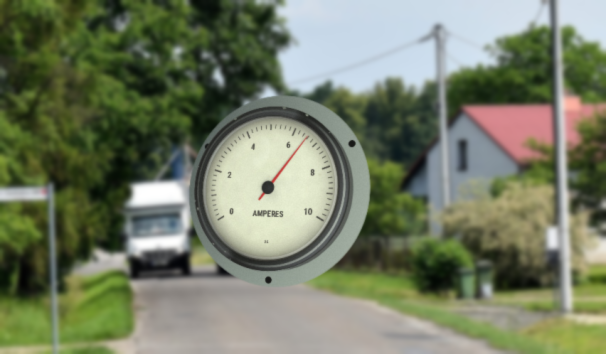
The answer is 6.6 A
